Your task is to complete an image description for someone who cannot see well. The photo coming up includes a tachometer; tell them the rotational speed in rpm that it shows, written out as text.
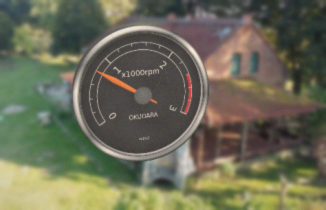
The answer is 800 rpm
